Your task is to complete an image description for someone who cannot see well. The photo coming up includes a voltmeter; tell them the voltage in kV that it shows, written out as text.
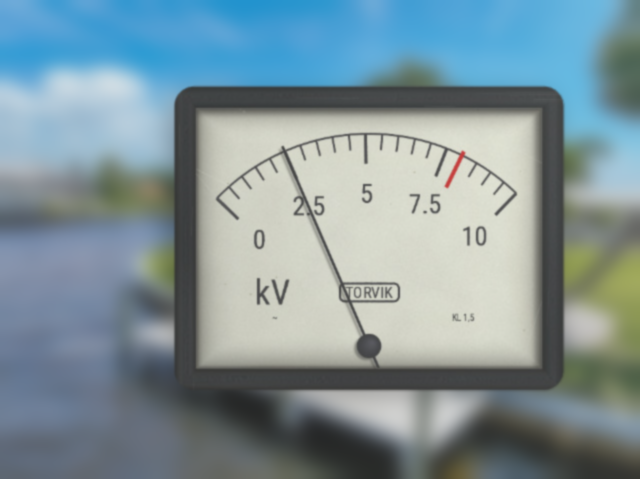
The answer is 2.5 kV
